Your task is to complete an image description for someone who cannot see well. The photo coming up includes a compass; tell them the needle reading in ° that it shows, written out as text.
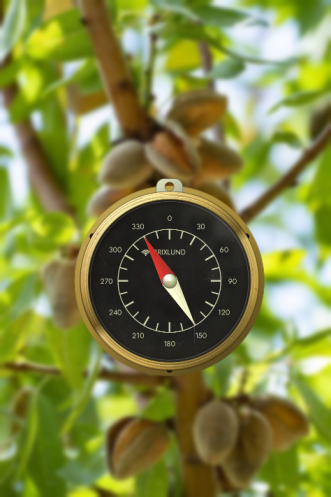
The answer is 330 °
